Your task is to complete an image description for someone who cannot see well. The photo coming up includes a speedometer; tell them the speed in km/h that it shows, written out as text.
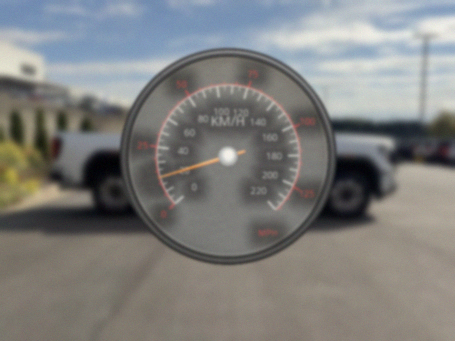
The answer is 20 km/h
